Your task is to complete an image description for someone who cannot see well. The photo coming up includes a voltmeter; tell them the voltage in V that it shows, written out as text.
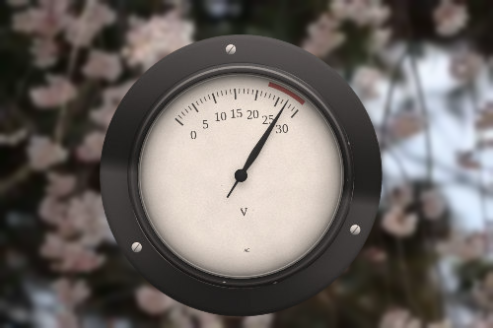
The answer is 27 V
